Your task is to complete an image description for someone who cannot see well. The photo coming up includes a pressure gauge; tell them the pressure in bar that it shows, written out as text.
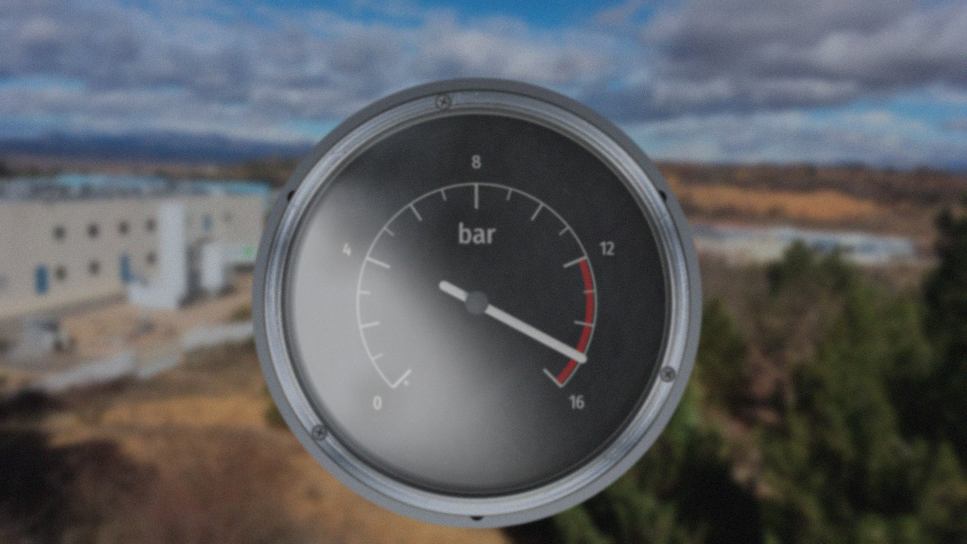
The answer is 15 bar
